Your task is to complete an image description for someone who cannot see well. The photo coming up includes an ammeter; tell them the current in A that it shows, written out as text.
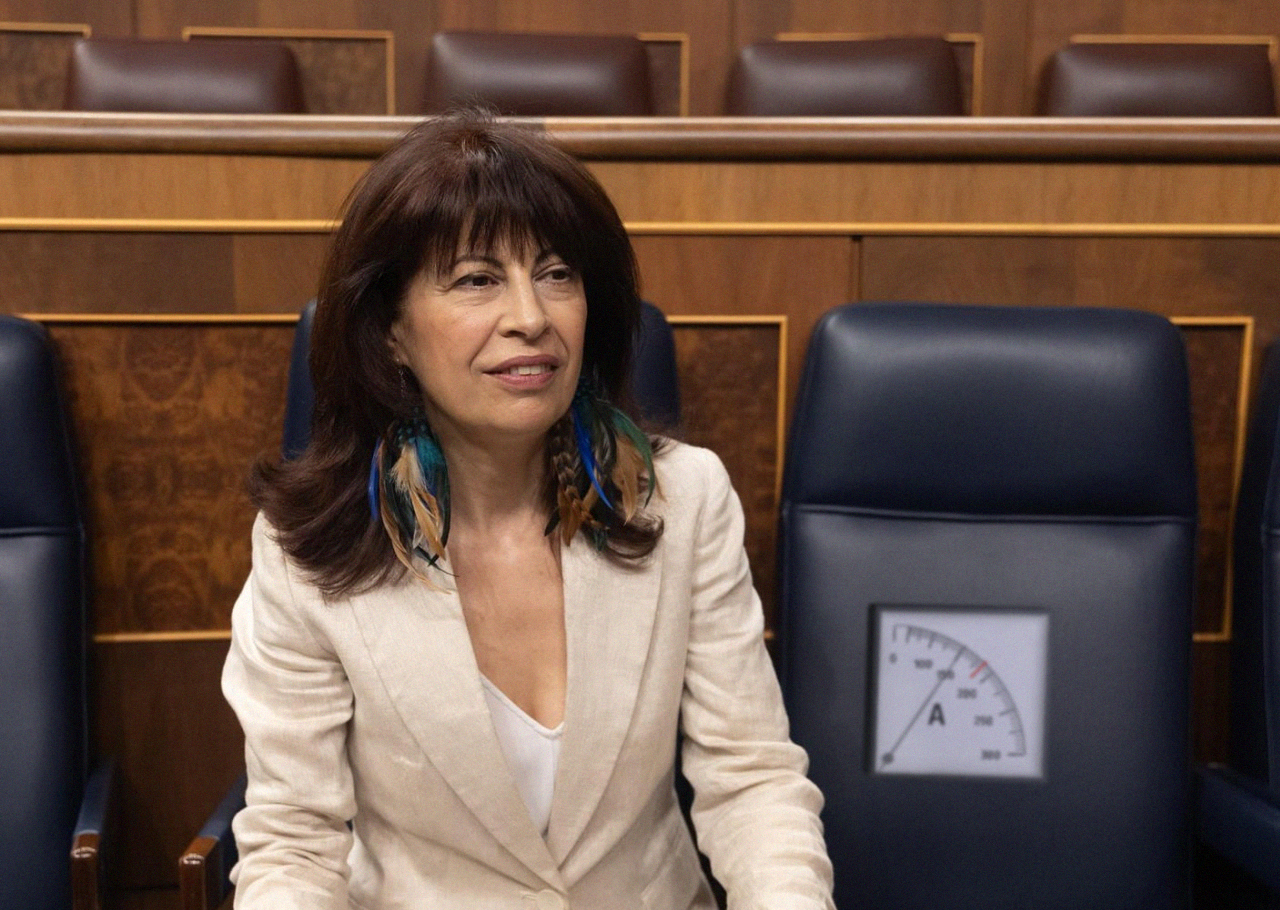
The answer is 150 A
